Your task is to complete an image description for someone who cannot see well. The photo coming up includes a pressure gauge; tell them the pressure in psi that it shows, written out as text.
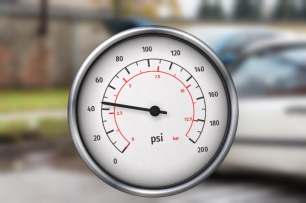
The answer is 45 psi
